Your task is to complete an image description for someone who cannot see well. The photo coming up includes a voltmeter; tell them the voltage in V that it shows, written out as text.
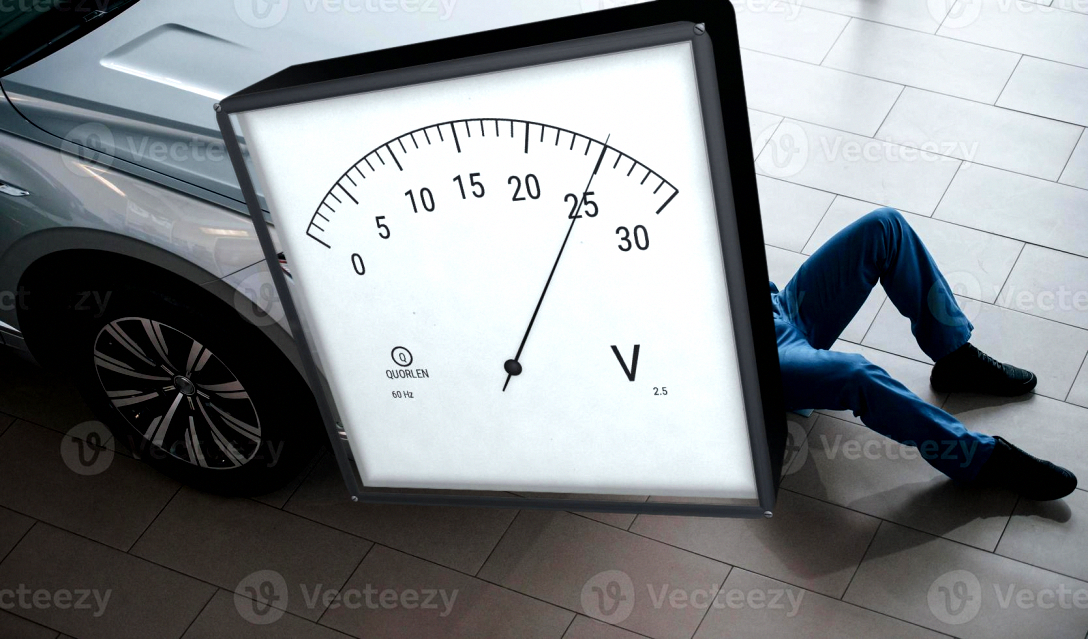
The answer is 25 V
